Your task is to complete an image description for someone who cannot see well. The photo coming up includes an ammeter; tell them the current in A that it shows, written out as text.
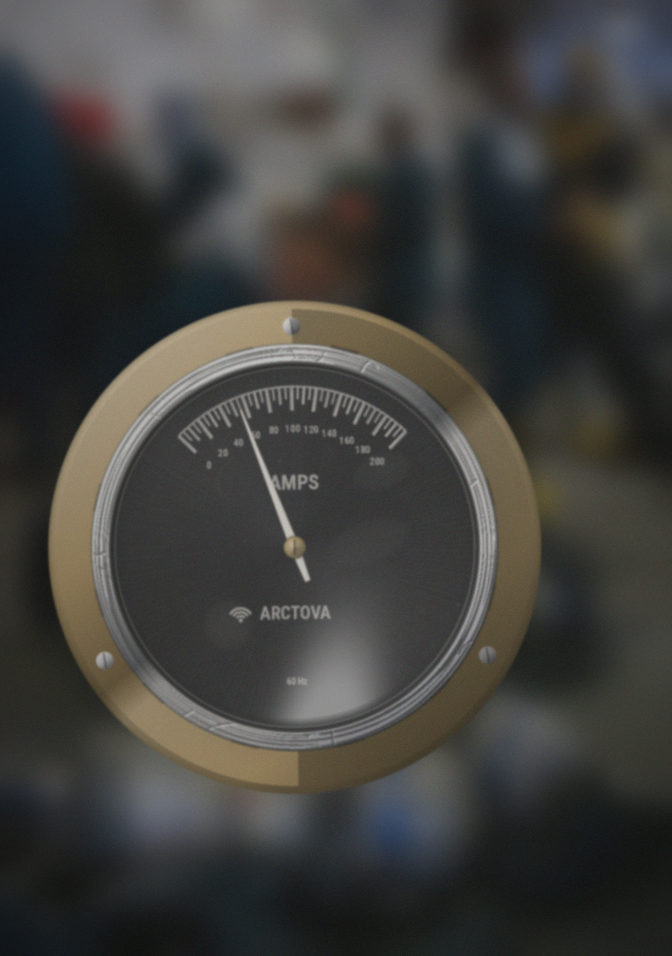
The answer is 55 A
